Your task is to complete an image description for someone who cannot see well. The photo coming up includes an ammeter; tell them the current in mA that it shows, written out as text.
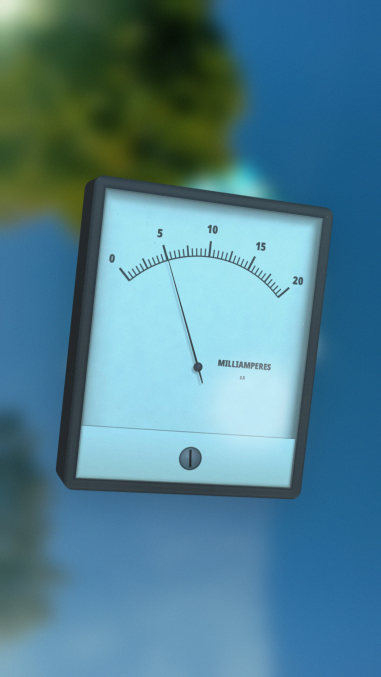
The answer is 5 mA
